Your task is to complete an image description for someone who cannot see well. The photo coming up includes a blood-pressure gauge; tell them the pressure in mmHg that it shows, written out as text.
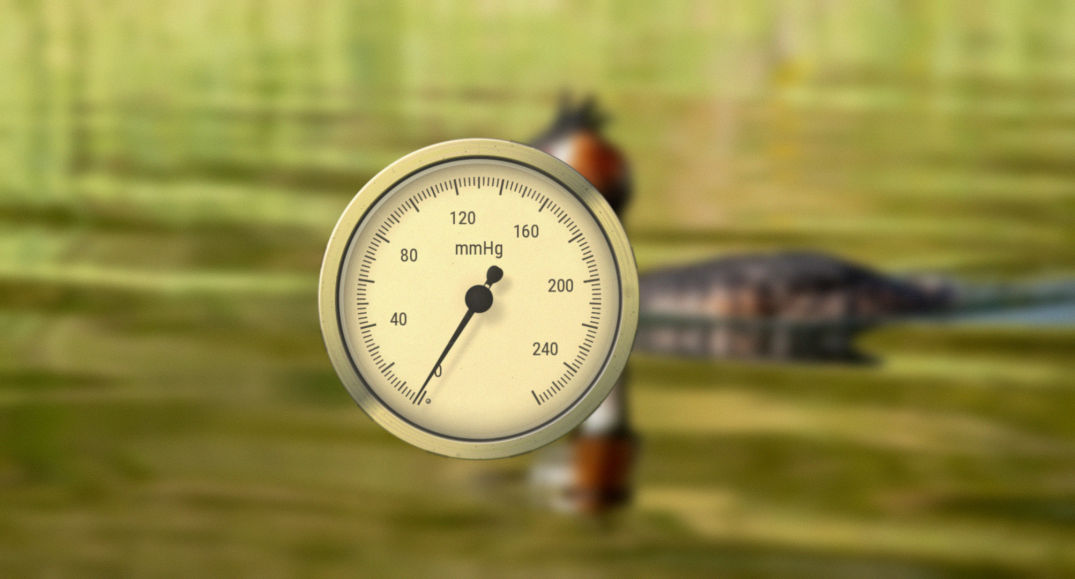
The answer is 2 mmHg
